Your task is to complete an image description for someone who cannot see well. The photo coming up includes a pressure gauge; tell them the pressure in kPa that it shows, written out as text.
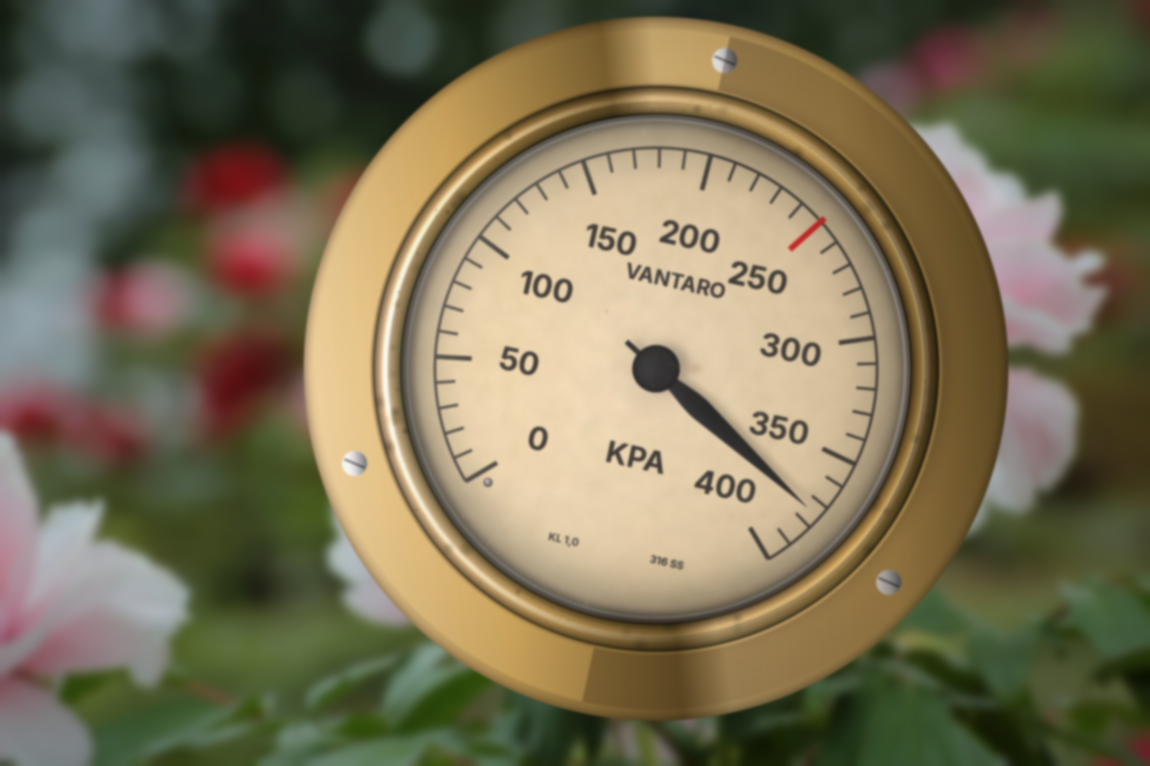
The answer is 375 kPa
